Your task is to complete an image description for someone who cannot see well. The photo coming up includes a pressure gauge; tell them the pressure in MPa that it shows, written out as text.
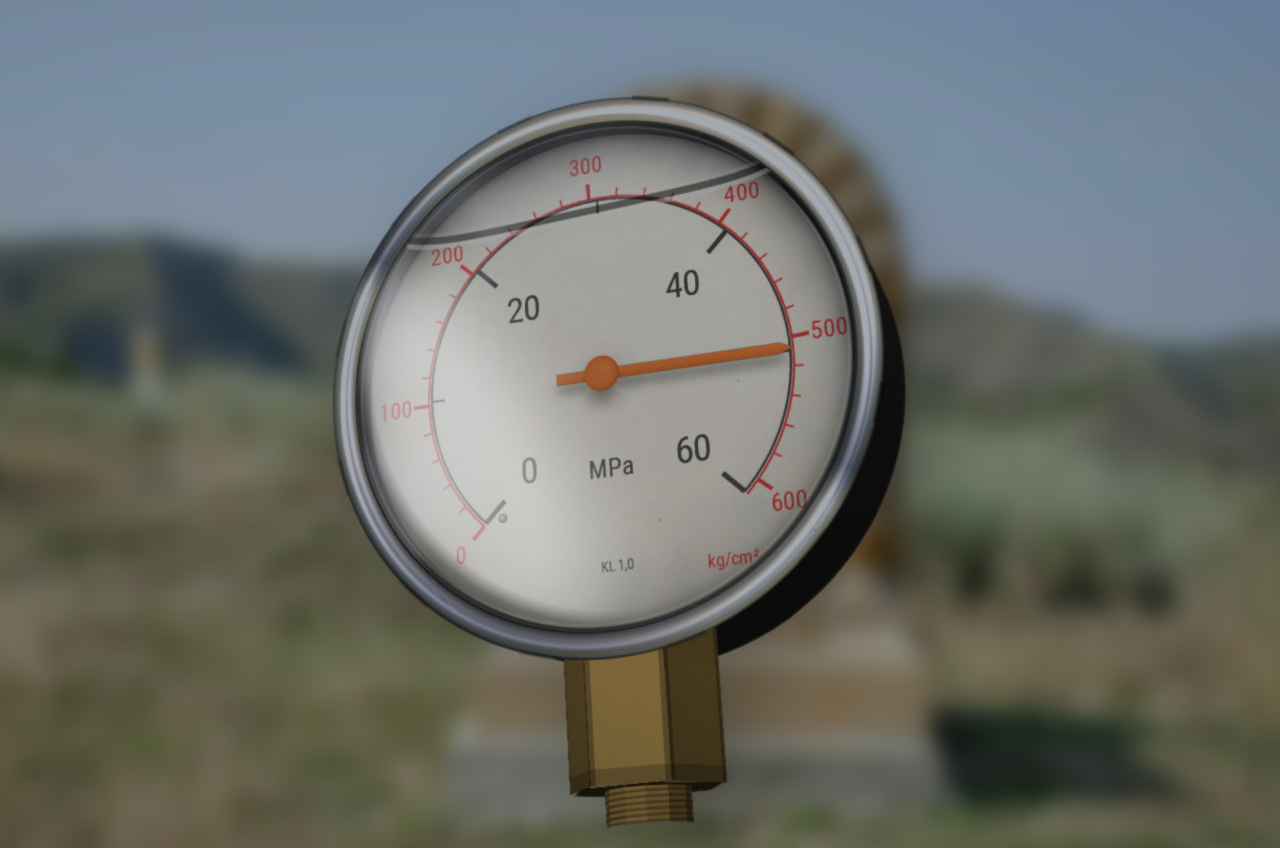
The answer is 50 MPa
